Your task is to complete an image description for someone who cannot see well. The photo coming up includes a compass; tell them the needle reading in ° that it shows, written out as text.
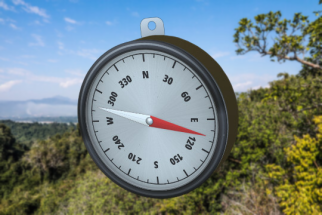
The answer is 105 °
